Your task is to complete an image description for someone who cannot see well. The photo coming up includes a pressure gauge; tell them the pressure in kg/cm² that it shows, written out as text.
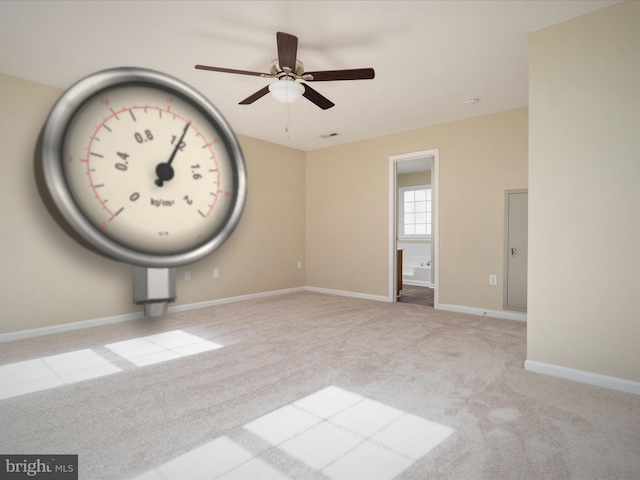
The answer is 1.2 kg/cm²
